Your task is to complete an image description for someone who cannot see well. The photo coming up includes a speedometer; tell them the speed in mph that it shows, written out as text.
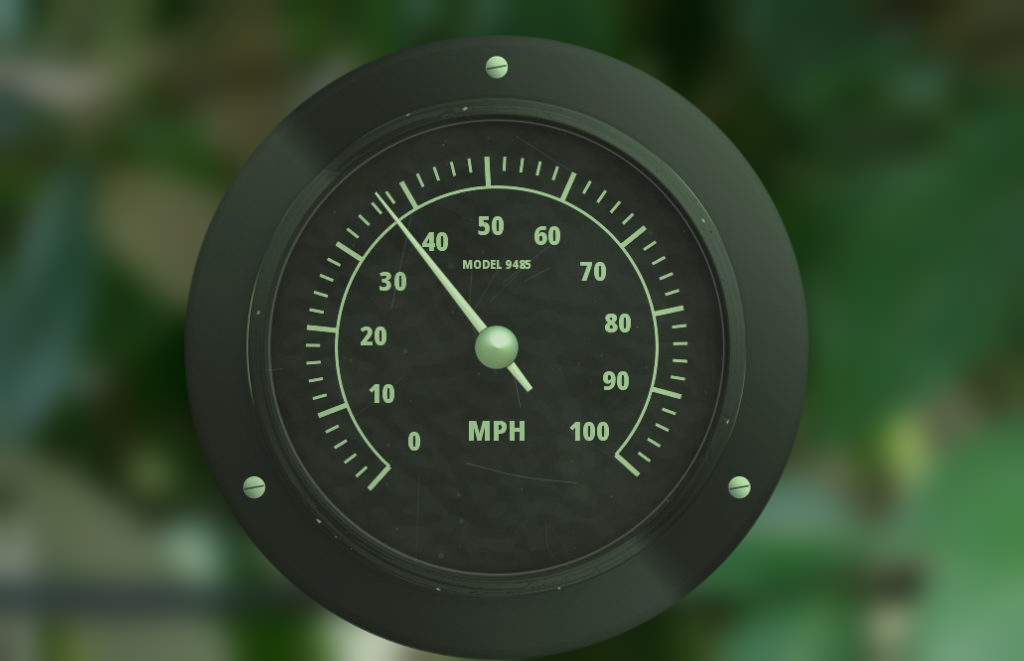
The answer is 37 mph
